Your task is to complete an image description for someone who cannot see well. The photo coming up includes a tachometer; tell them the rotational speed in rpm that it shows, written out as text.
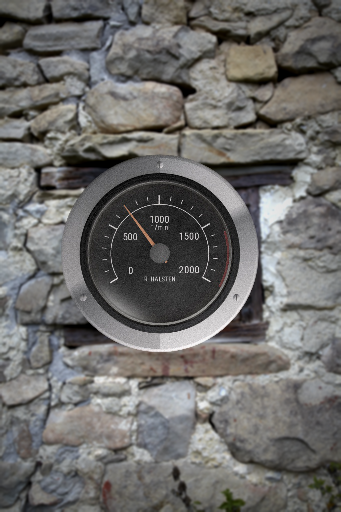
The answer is 700 rpm
